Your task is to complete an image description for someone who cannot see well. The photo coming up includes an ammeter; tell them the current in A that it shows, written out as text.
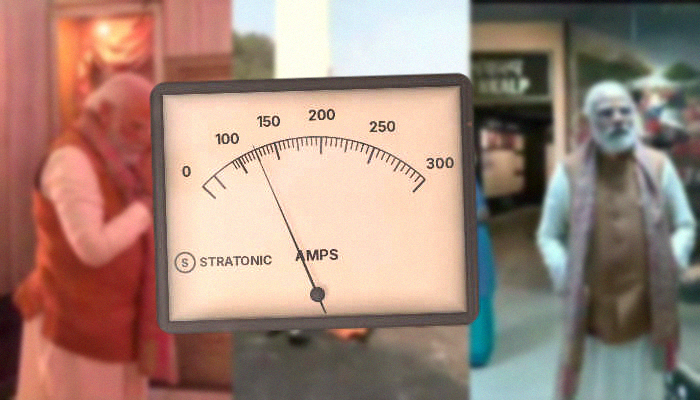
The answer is 125 A
